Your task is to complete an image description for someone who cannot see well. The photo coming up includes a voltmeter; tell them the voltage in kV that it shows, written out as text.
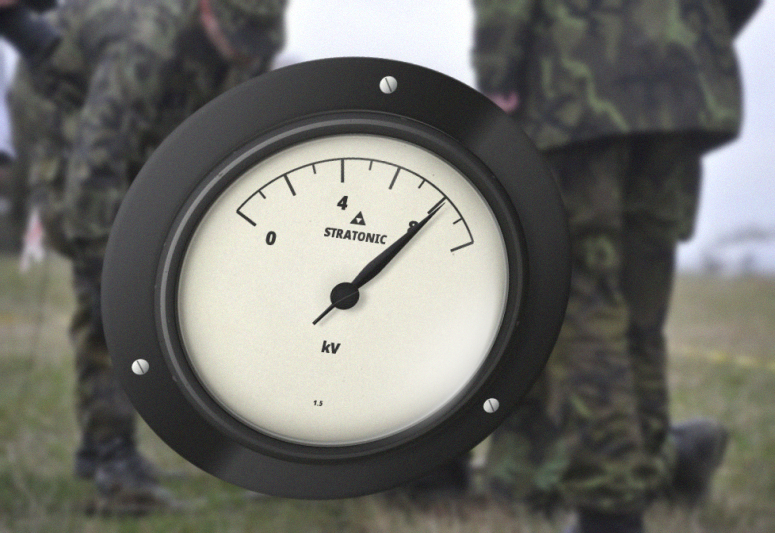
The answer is 8 kV
